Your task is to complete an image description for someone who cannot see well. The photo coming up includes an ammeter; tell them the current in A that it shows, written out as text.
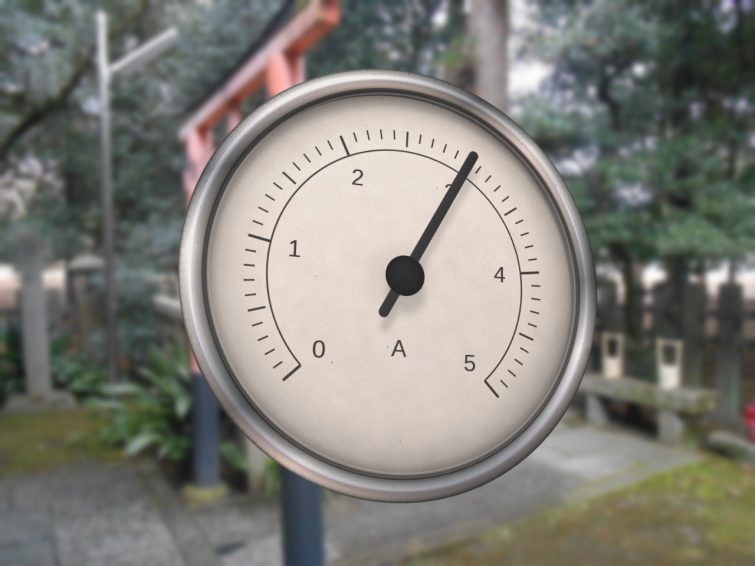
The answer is 3 A
